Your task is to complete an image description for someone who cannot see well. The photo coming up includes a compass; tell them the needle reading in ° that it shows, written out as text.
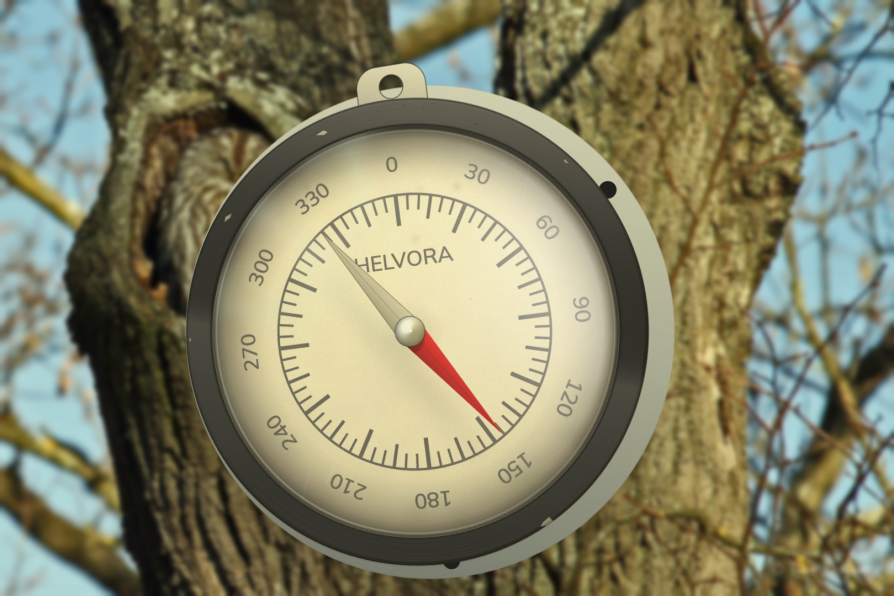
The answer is 145 °
